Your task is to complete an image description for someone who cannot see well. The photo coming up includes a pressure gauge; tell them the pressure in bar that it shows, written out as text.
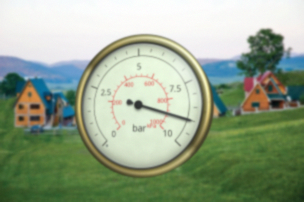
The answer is 9 bar
